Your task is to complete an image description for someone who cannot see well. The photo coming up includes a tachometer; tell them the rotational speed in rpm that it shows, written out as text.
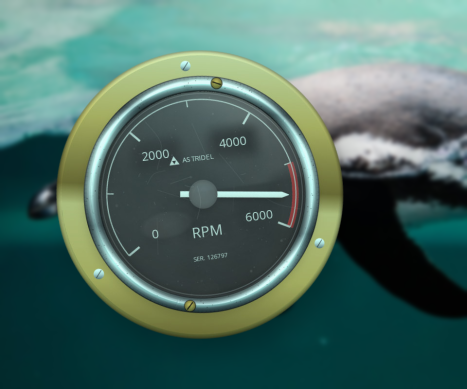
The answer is 5500 rpm
